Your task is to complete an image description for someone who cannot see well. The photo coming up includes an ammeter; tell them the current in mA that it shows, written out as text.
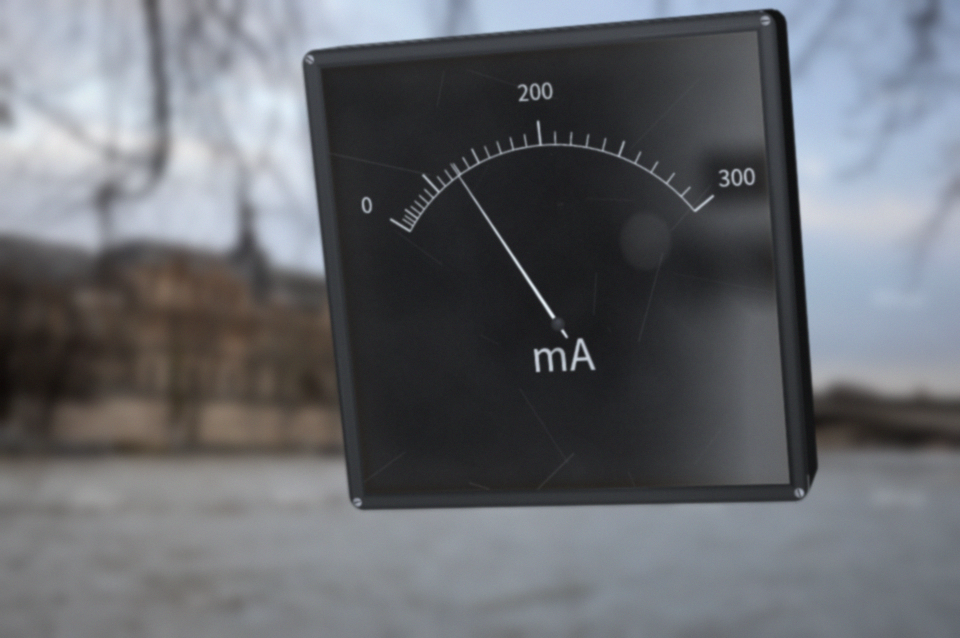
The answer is 130 mA
